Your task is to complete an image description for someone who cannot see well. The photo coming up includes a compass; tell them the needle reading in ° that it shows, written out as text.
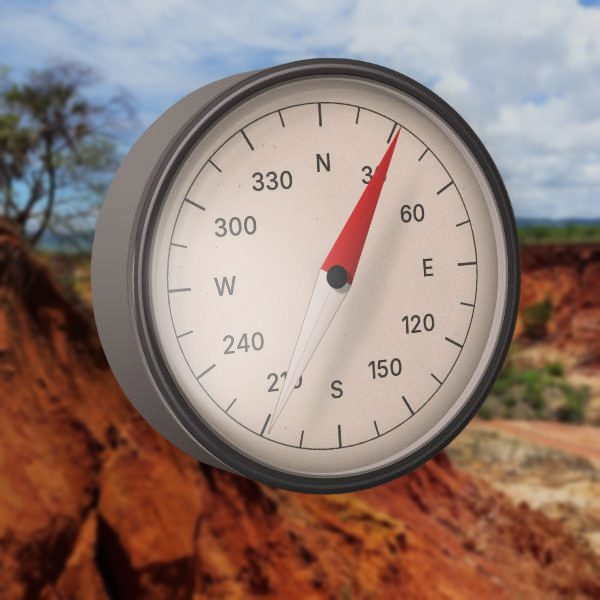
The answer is 30 °
